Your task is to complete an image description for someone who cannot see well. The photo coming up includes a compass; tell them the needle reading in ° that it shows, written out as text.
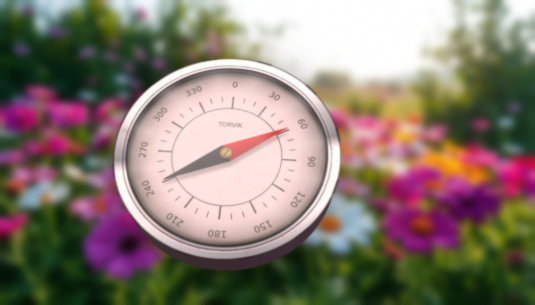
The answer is 60 °
